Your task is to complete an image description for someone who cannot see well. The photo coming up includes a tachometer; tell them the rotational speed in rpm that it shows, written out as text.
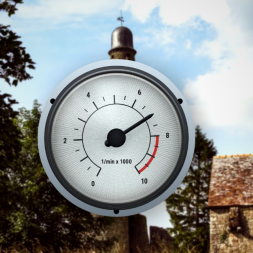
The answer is 7000 rpm
